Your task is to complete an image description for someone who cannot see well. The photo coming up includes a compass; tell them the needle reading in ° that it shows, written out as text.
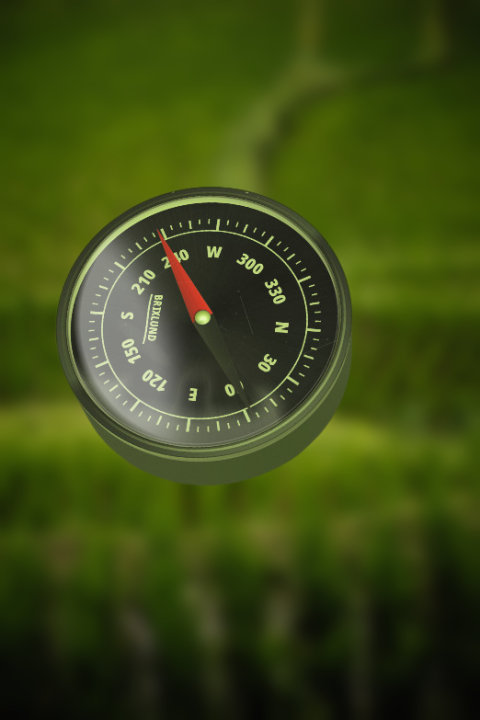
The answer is 237.5 °
